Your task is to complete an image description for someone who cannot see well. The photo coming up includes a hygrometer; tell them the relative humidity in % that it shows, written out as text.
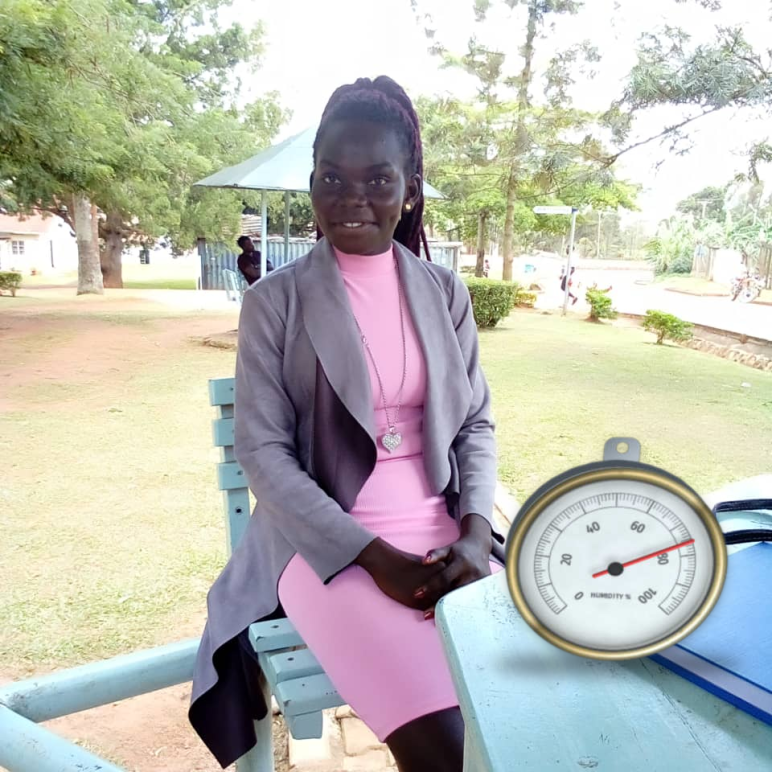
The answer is 75 %
